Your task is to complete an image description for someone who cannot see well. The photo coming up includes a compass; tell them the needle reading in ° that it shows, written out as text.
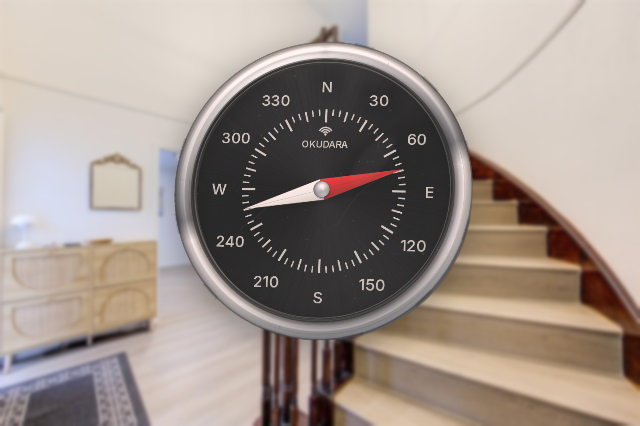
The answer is 75 °
